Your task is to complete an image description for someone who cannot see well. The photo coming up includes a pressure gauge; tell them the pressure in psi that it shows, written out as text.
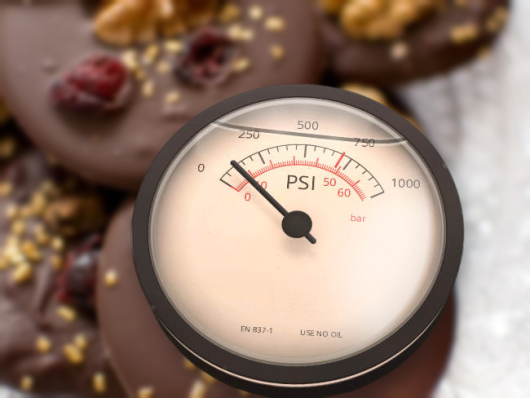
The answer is 100 psi
